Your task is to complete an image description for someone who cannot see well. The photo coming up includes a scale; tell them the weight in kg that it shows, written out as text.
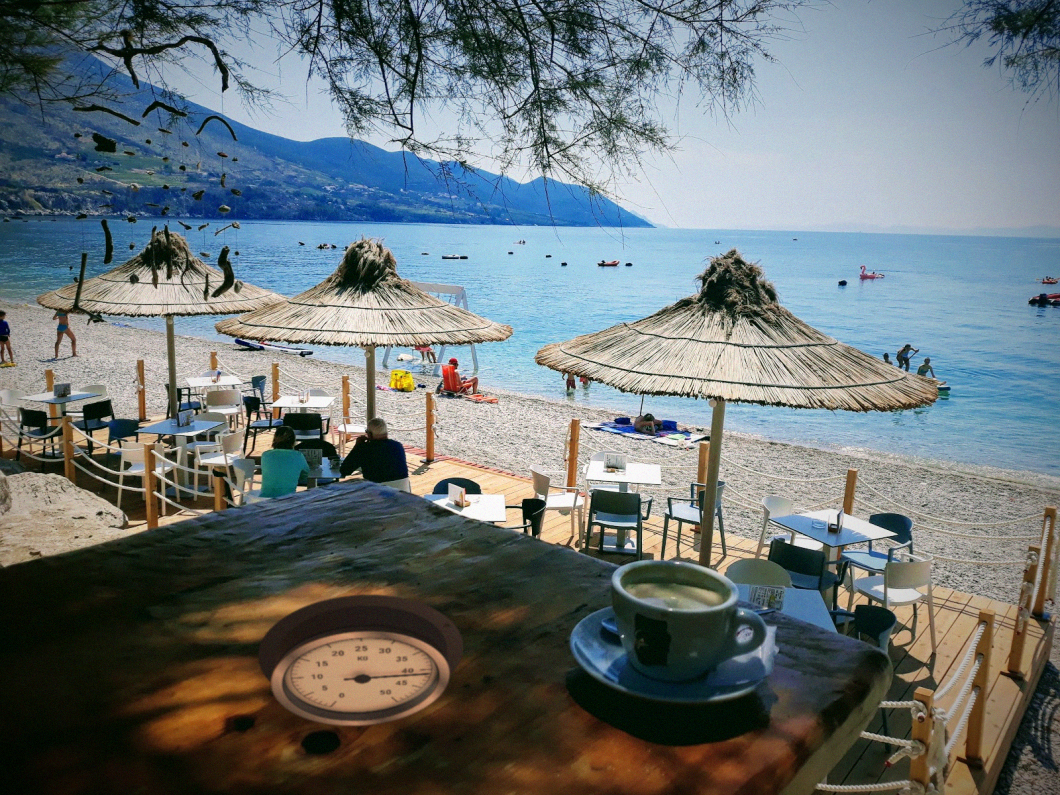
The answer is 40 kg
